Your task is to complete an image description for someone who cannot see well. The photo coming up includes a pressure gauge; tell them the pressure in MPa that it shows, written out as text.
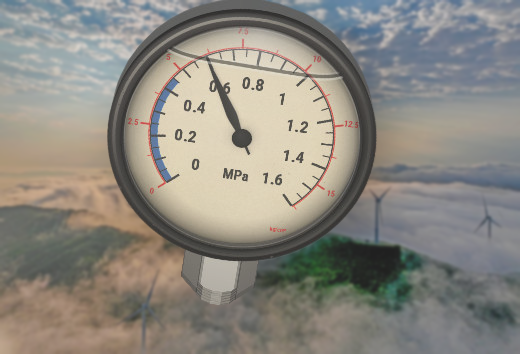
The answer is 0.6 MPa
